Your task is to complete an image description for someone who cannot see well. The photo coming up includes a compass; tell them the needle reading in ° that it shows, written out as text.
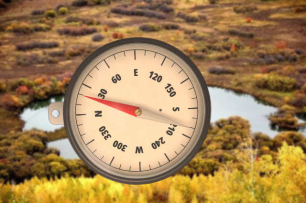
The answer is 20 °
